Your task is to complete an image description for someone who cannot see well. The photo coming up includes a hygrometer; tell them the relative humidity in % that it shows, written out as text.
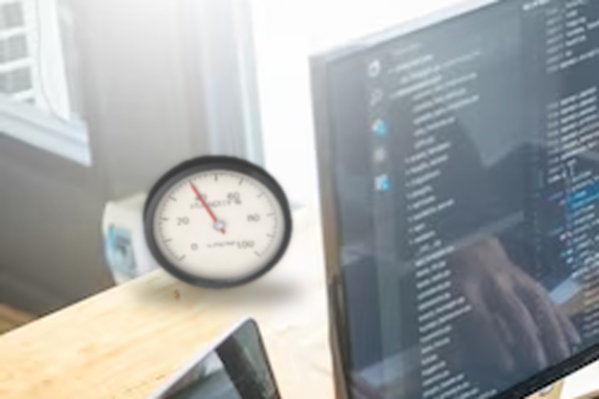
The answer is 40 %
